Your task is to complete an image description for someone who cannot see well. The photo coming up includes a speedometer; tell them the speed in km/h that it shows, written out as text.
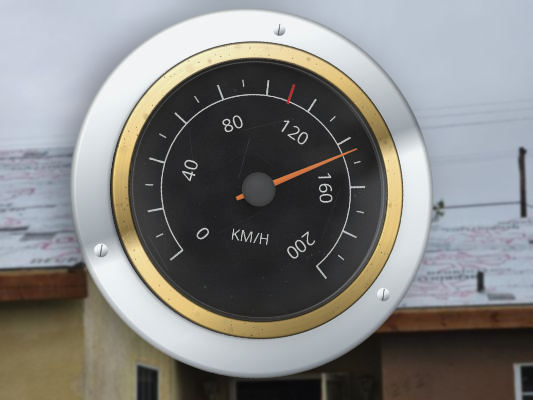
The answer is 145 km/h
